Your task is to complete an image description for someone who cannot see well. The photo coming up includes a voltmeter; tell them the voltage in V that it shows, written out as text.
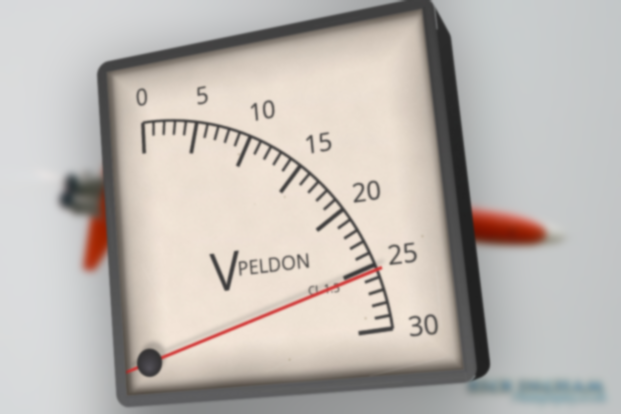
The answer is 25.5 V
